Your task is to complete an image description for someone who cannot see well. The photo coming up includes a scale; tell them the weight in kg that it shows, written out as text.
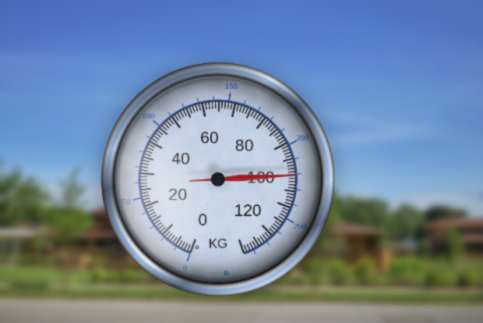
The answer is 100 kg
